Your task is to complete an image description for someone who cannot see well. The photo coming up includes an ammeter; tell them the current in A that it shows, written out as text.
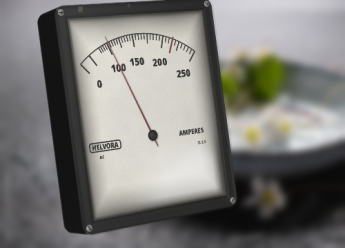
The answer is 100 A
